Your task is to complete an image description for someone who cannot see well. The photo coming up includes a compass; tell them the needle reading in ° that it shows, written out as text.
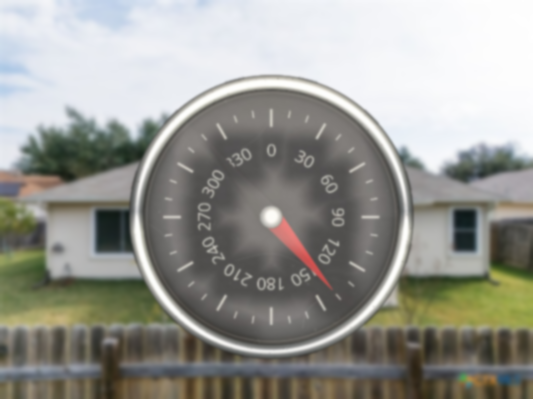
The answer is 140 °
